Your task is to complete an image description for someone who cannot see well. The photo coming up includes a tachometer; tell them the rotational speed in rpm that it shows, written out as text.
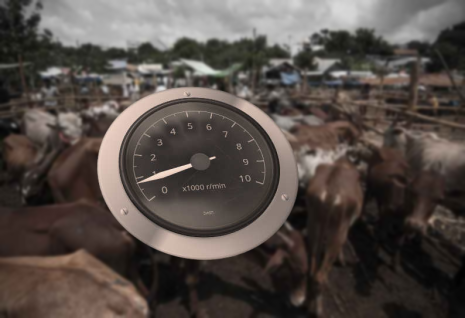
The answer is 750 rpm
